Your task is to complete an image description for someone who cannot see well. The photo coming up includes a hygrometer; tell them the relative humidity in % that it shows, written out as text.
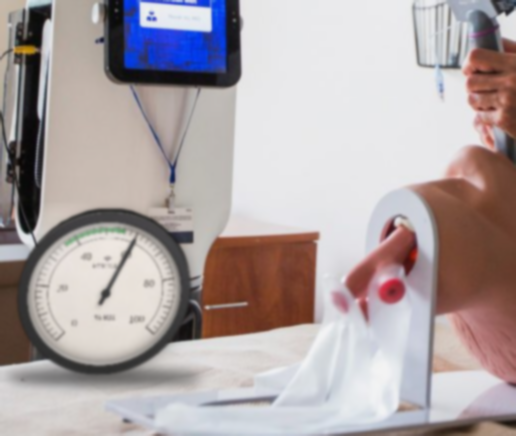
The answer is 60 %
